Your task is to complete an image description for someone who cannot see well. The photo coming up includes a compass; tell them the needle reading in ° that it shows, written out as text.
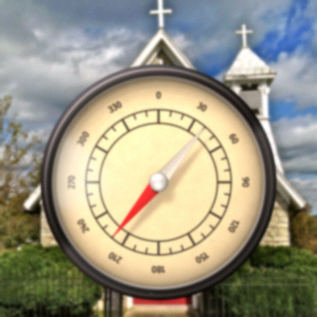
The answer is 220 °
